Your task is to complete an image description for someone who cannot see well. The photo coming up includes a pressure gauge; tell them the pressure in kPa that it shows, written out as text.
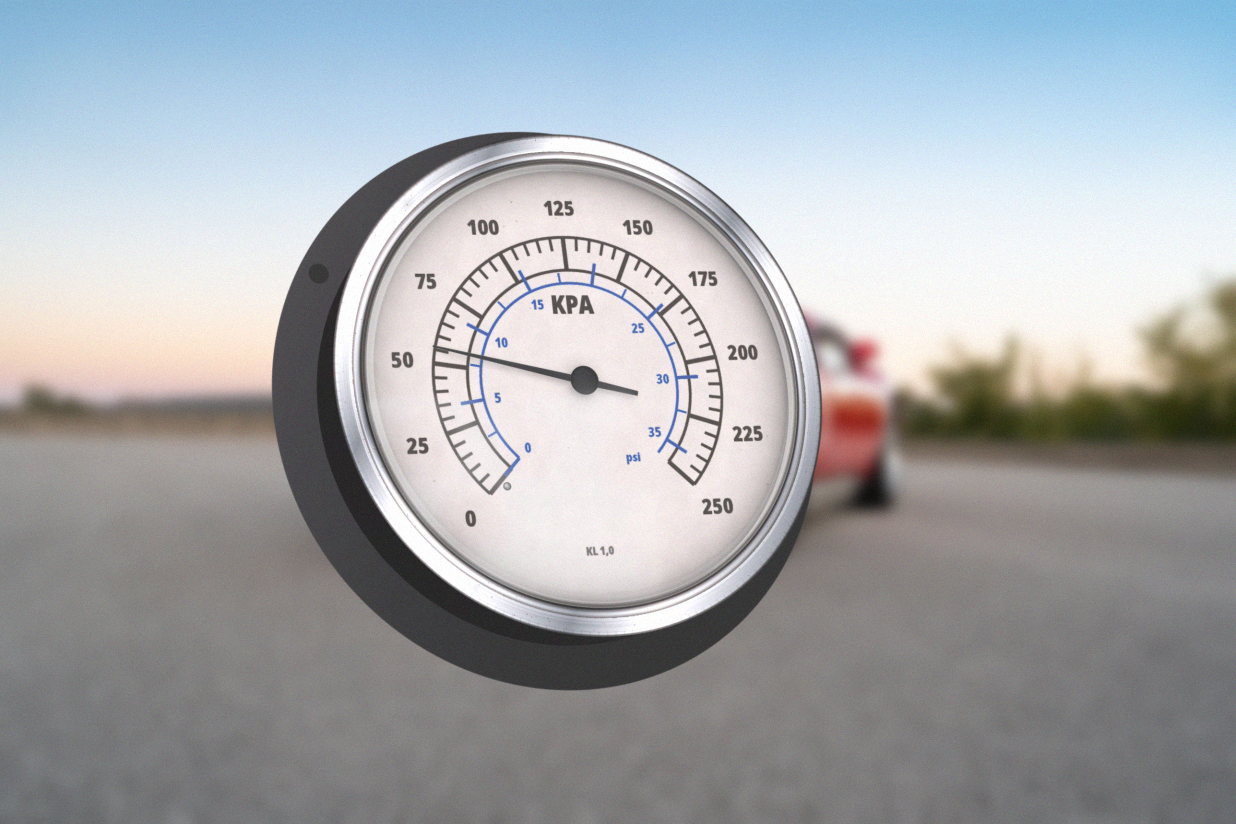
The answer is 55 kPa
